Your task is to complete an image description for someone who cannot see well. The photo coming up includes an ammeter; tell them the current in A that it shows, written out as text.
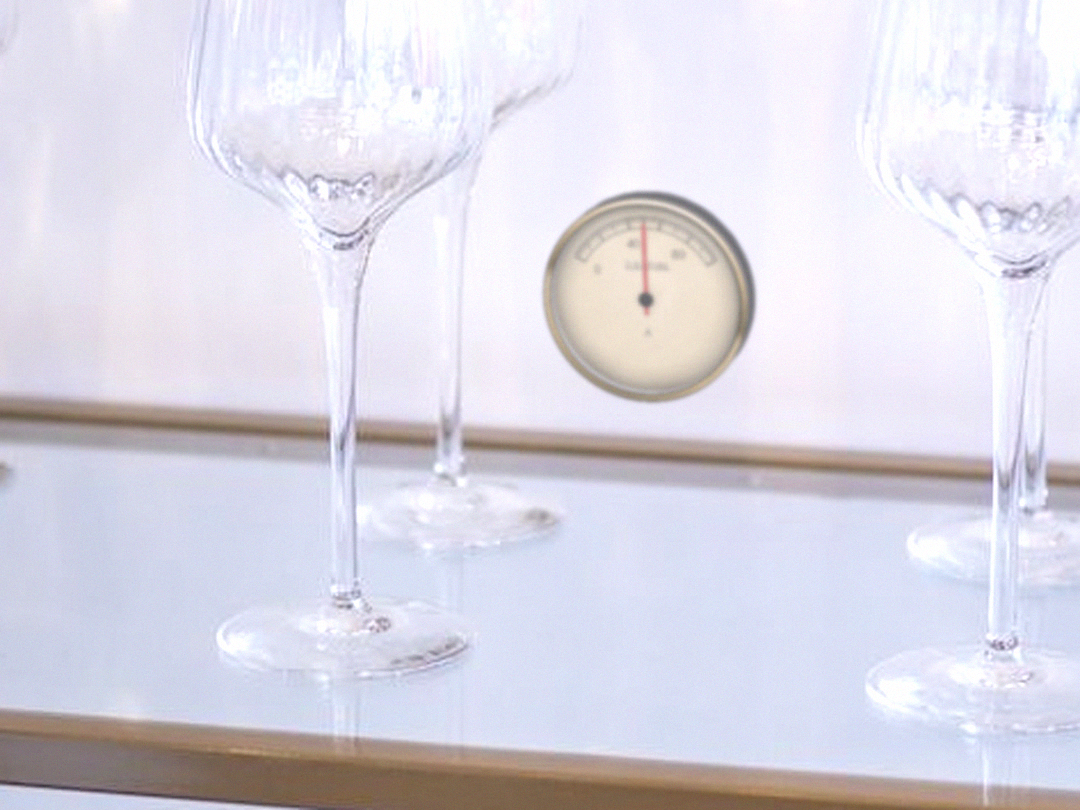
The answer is 50 A
